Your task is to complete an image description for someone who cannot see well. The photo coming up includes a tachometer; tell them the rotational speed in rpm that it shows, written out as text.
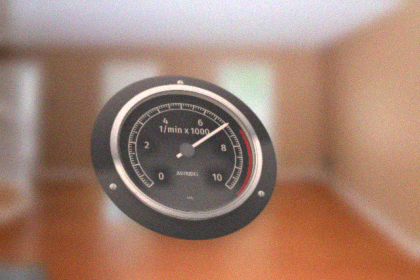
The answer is 7000 rpm
